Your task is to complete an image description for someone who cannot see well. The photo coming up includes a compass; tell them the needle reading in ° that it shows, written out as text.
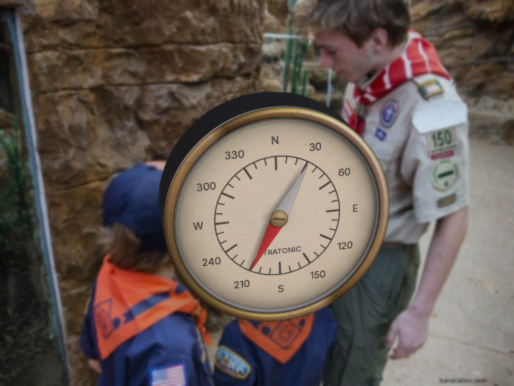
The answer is 210 °
